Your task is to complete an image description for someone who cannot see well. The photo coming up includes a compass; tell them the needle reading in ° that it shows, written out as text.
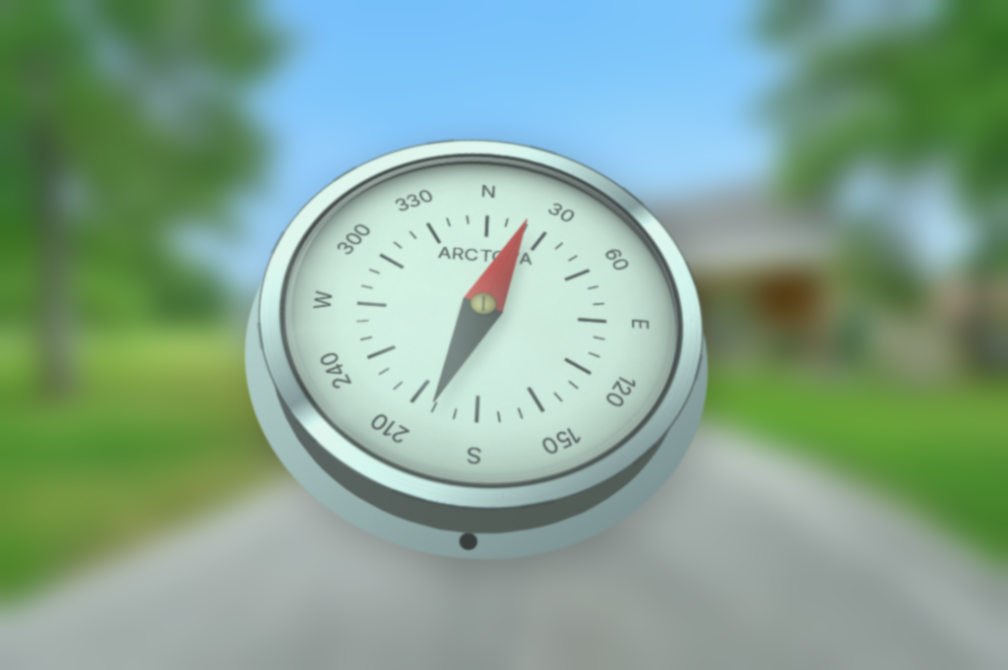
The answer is 20 °
